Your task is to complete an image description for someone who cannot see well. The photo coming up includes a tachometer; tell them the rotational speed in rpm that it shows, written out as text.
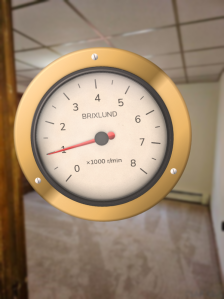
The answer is 1000 rpm
